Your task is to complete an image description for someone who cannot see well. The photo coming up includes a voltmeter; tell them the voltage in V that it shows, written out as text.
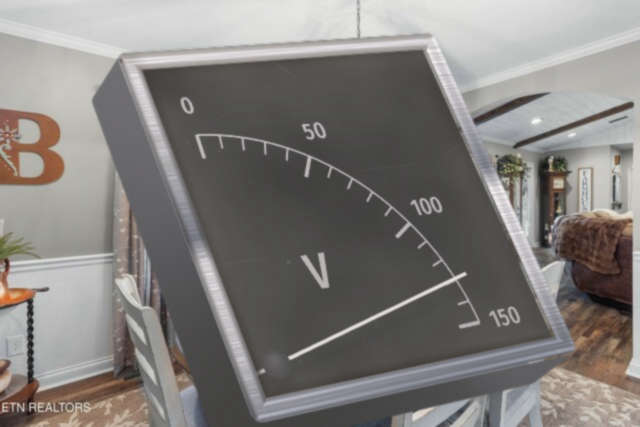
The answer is 130 V
